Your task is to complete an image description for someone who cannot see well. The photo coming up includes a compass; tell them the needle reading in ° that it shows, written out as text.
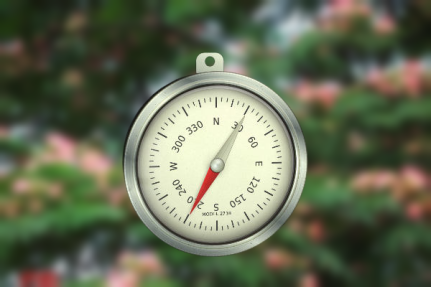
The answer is 210 °
